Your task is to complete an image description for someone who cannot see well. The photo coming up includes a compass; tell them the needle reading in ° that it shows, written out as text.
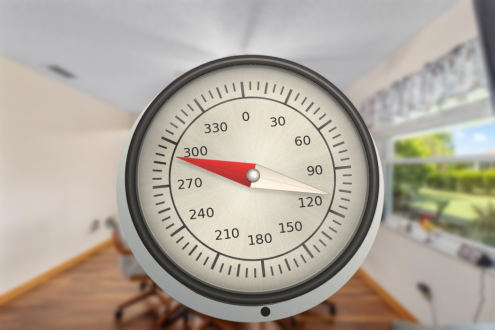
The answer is 290 °
